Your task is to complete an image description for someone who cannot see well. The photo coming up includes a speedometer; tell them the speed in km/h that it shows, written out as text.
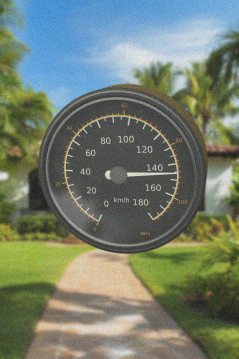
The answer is 145 km/h
